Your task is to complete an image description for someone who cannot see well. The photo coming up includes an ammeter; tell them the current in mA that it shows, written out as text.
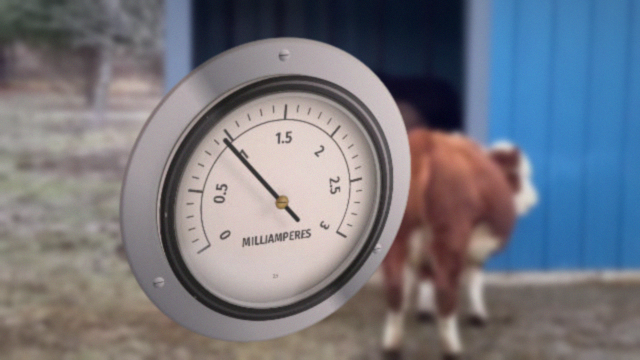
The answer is 0.95 mA
